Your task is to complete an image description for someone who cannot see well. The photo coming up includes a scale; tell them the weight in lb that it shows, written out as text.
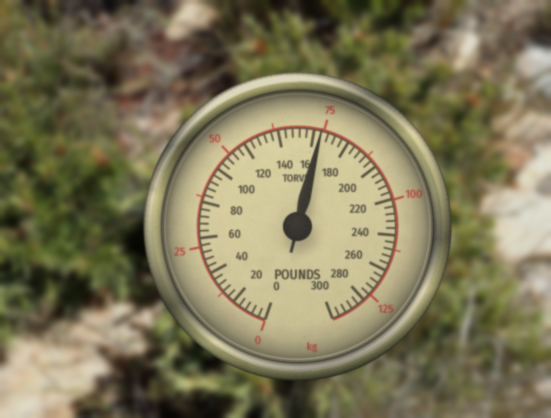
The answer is 164 lb
